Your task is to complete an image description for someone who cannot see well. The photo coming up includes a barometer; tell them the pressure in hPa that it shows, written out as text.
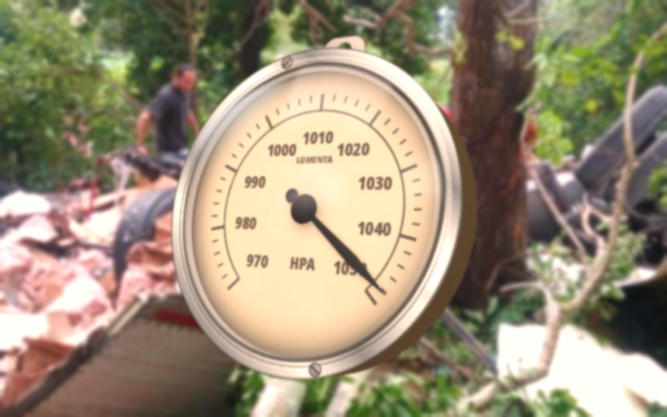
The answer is 1048 hPa
